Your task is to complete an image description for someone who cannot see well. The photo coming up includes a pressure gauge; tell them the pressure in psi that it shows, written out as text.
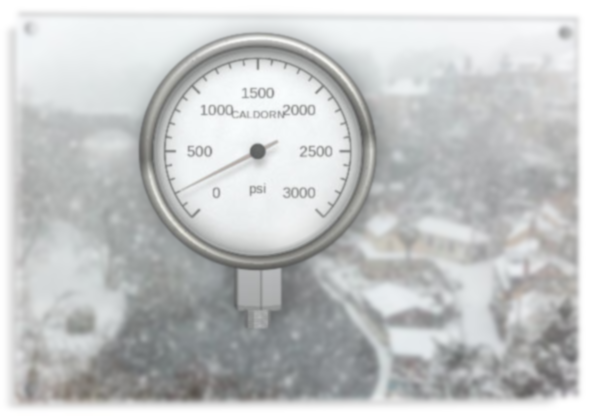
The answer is 200 psi
